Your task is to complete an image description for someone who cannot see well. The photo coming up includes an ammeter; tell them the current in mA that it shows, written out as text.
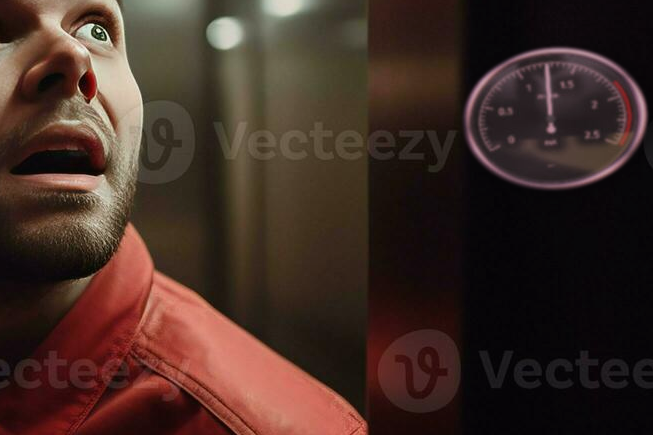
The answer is 1.25 mA
